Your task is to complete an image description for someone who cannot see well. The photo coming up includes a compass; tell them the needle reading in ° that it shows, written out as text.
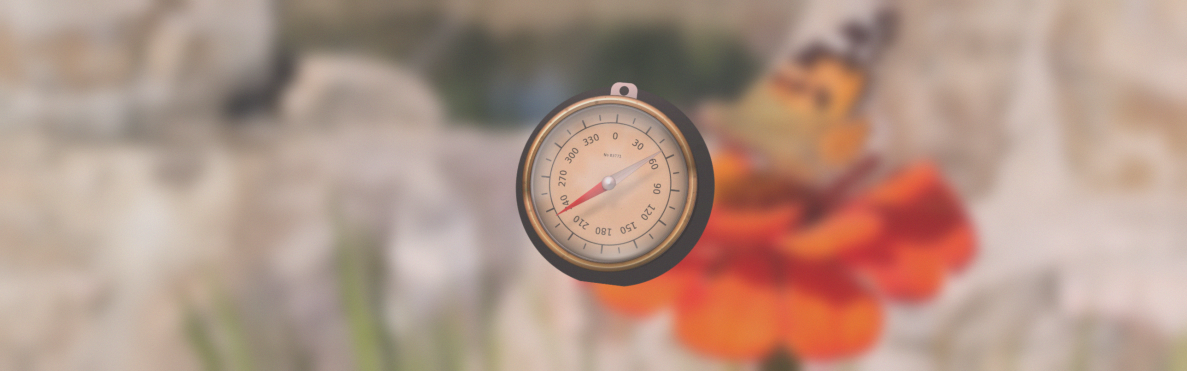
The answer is 232.5 °
